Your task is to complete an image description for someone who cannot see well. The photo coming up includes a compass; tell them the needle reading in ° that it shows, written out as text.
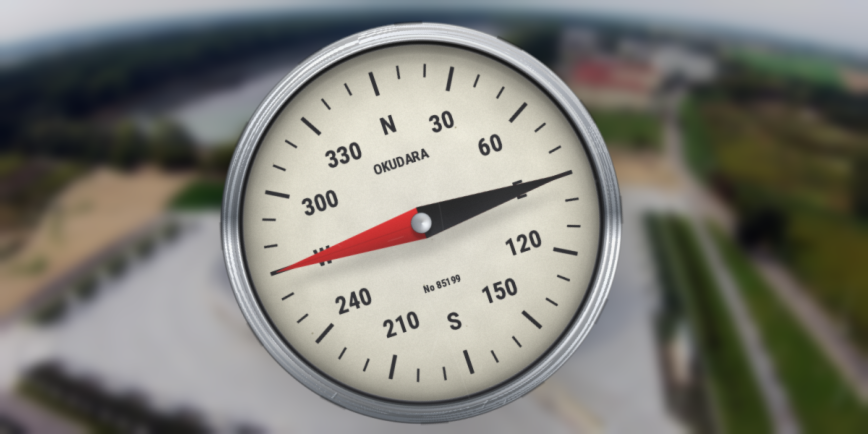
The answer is 270 °
